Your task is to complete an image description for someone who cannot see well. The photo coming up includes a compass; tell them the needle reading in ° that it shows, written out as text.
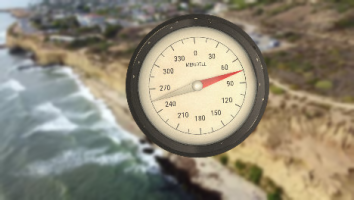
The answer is 75 °
